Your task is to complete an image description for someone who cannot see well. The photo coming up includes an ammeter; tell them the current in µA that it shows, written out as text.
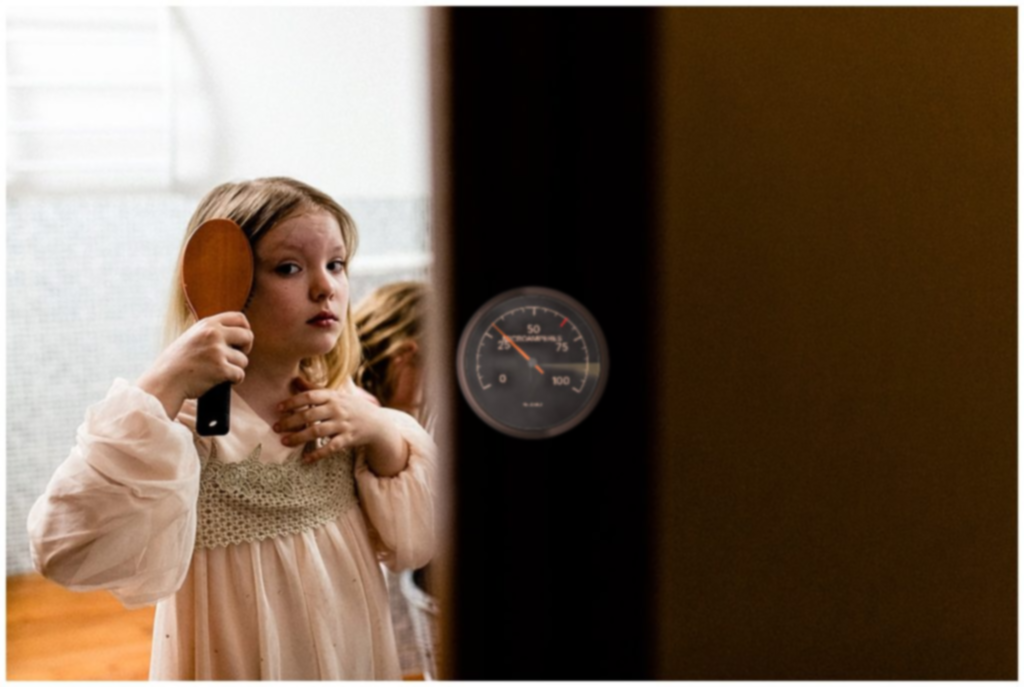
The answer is 30 µA
